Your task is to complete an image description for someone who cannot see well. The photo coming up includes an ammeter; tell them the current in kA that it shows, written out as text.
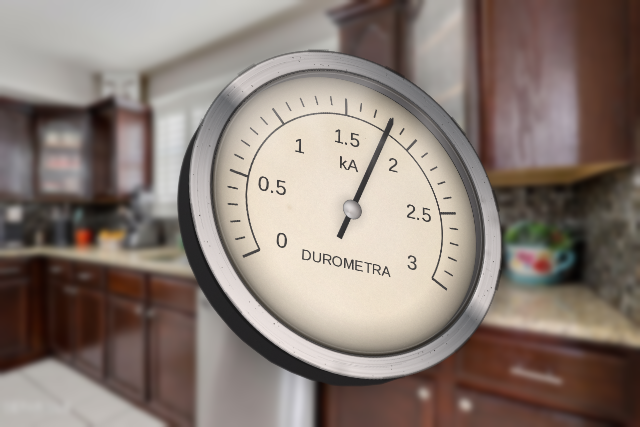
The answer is 1.8 kA
